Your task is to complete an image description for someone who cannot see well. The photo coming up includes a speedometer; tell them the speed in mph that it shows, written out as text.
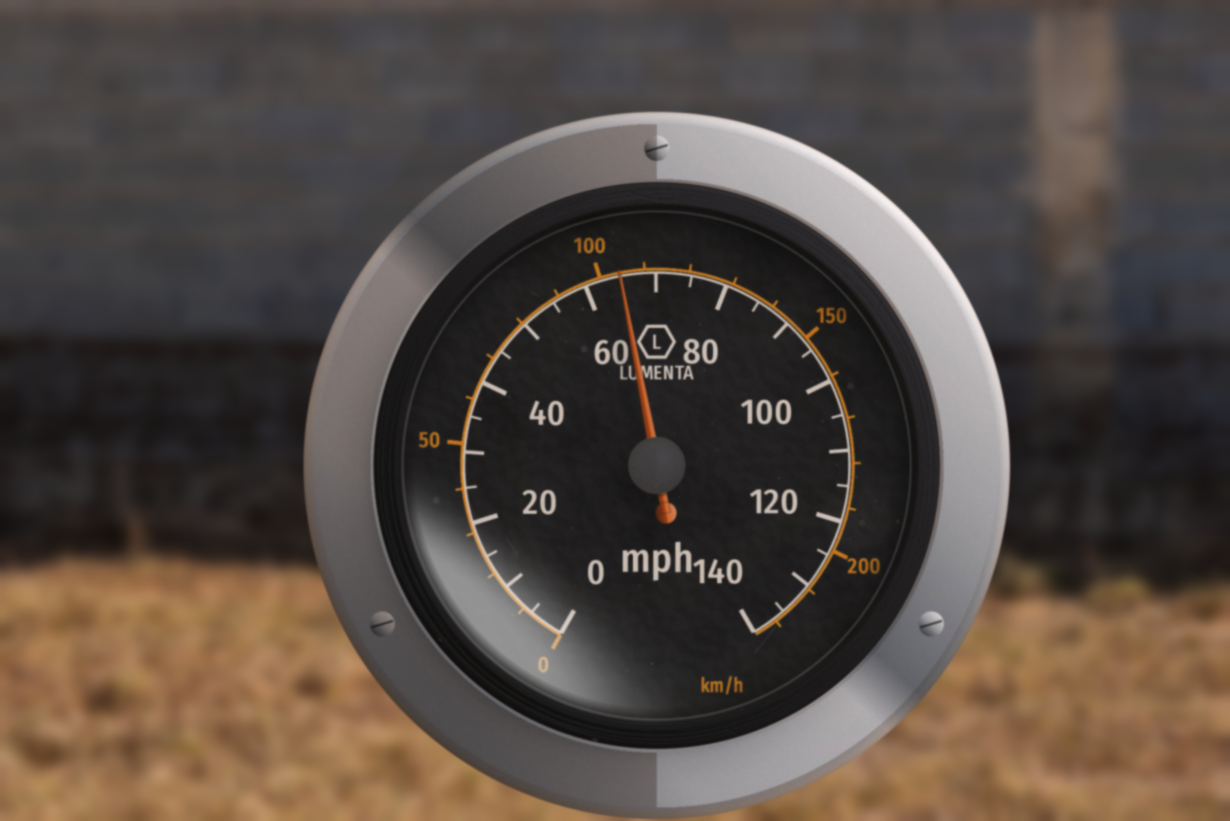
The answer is 65 mph
